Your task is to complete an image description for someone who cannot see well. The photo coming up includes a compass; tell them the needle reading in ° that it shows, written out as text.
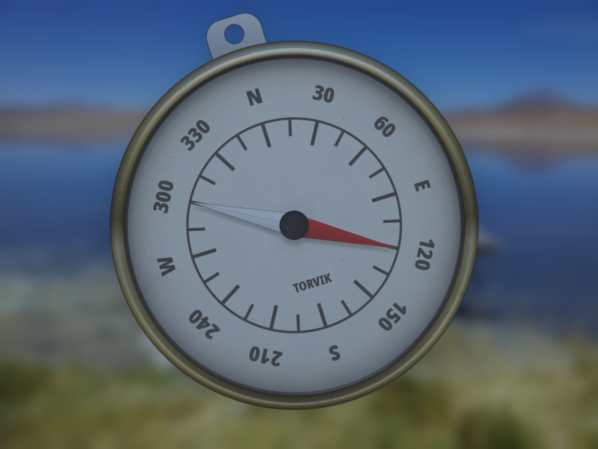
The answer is 120 °
